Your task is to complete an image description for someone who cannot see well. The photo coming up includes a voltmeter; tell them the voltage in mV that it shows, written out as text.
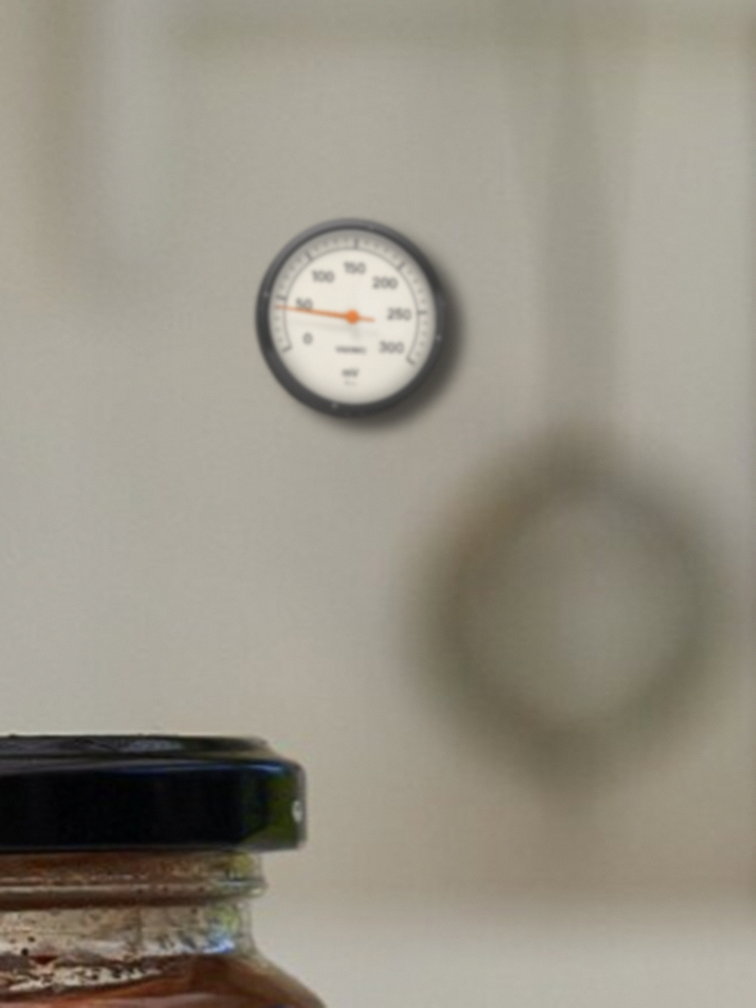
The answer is 40 mV
